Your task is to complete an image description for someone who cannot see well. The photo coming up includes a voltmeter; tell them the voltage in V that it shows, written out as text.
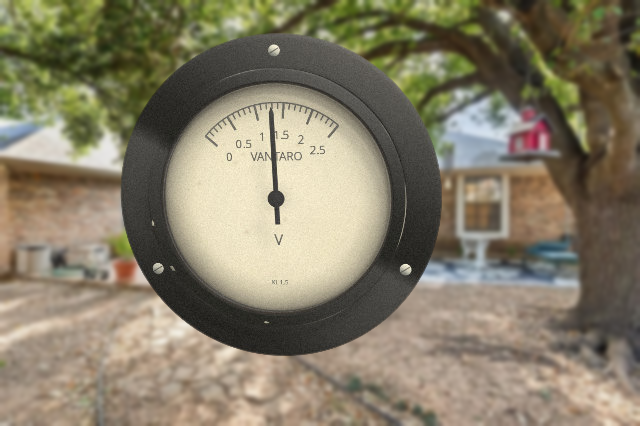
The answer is 1.3 V
